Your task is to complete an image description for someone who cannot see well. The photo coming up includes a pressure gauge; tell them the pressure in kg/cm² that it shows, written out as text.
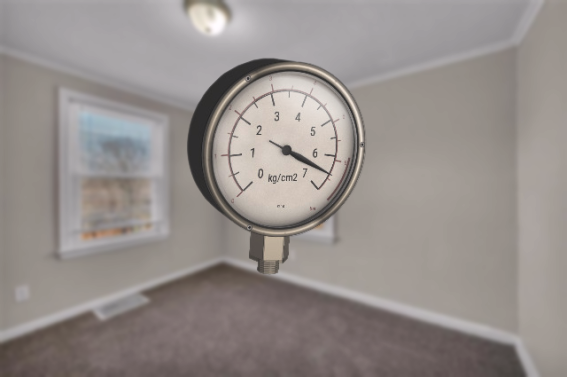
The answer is 6.5 kg/cm²
